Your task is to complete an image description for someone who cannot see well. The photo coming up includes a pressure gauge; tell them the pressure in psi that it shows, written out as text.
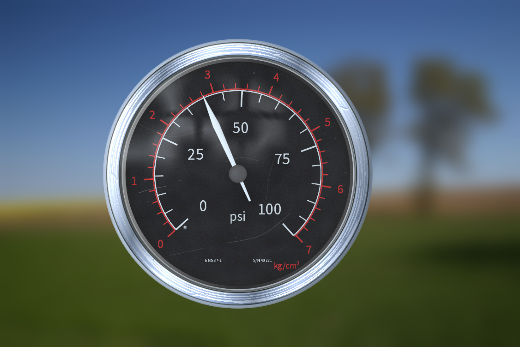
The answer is 40 psi
